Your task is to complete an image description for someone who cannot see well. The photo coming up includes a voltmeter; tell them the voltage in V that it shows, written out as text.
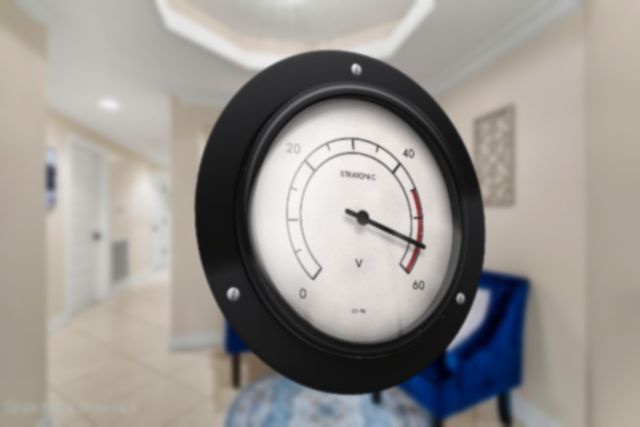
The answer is 55 V
